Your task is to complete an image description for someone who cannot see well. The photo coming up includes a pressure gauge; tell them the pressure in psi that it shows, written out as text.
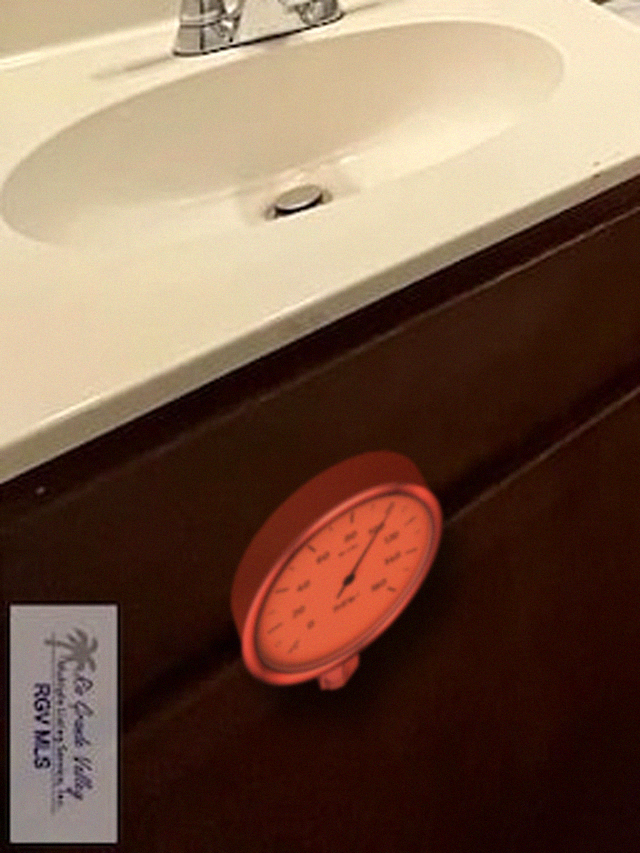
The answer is 100 psi
